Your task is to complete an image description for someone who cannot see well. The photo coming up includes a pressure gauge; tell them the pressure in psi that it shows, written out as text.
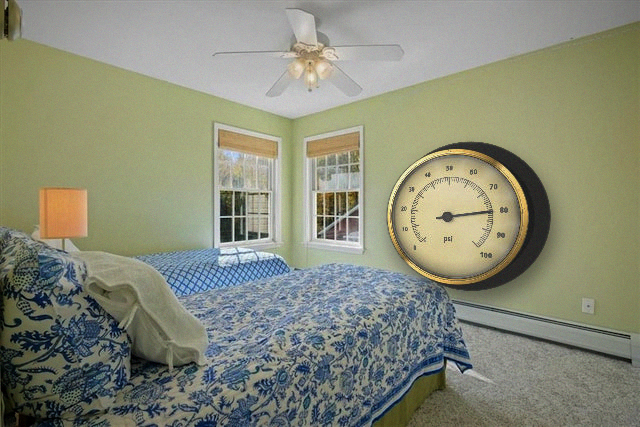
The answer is 80 psi
